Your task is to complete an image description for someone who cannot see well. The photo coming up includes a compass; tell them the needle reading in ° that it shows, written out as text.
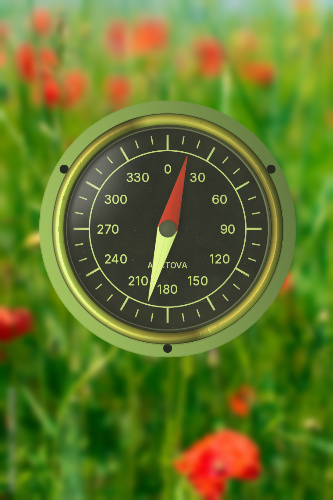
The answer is 15 °
